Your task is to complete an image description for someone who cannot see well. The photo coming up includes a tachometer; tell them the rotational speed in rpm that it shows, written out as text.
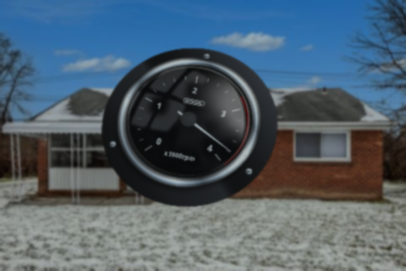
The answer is 3800 rpm
